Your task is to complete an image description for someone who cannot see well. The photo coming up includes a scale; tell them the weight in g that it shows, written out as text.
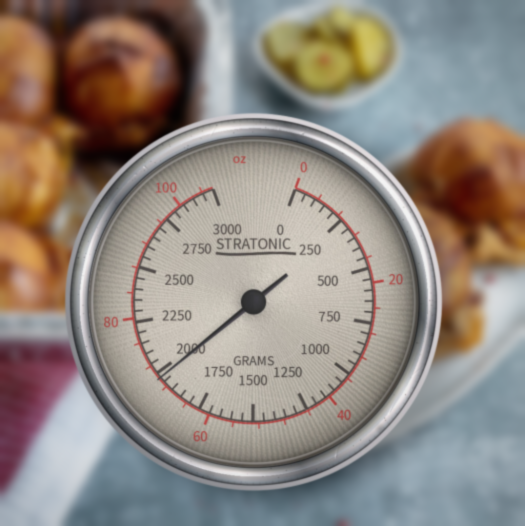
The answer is 1975 g
